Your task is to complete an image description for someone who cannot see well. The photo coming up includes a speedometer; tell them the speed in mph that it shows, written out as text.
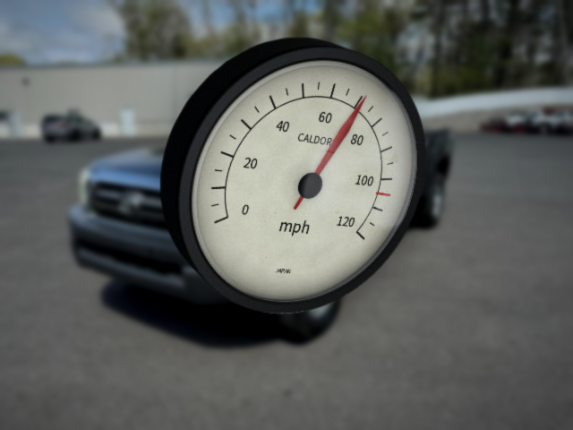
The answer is 70 mph
